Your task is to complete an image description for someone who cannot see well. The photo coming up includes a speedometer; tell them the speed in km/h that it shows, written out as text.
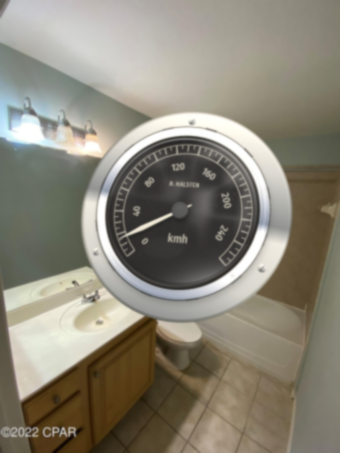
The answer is 15 km/h
